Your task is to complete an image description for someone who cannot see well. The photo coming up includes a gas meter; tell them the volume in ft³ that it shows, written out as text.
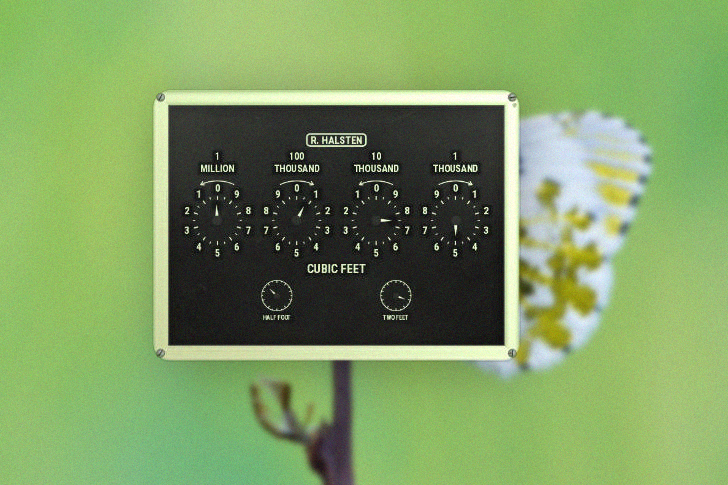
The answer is 7500 ft³
